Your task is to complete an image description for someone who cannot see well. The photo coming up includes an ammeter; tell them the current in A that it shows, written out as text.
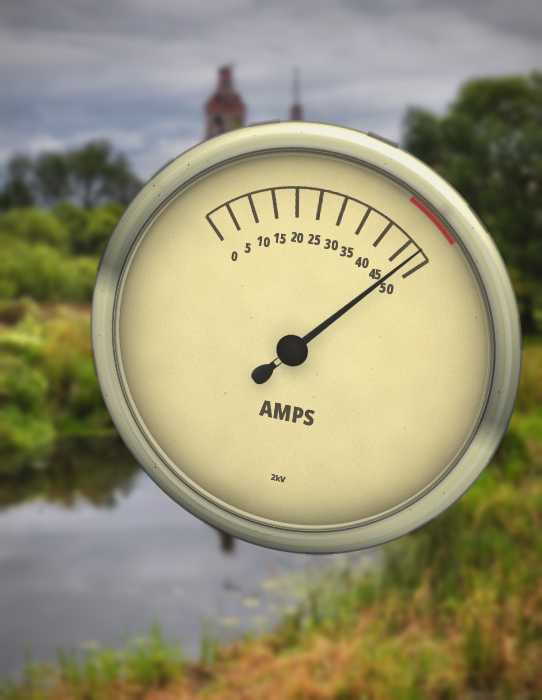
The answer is 47.5 A
